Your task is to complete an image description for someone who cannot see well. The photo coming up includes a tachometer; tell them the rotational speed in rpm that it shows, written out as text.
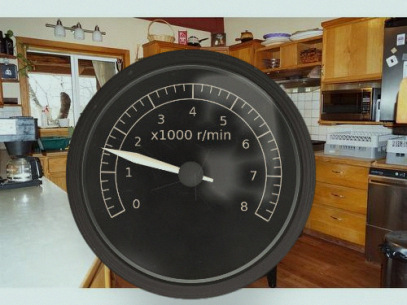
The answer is 1500 rpm
